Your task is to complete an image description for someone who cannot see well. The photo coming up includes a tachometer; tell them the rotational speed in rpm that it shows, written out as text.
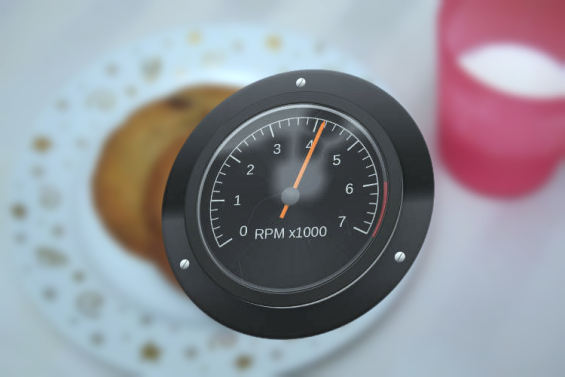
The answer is 4200 rpm
